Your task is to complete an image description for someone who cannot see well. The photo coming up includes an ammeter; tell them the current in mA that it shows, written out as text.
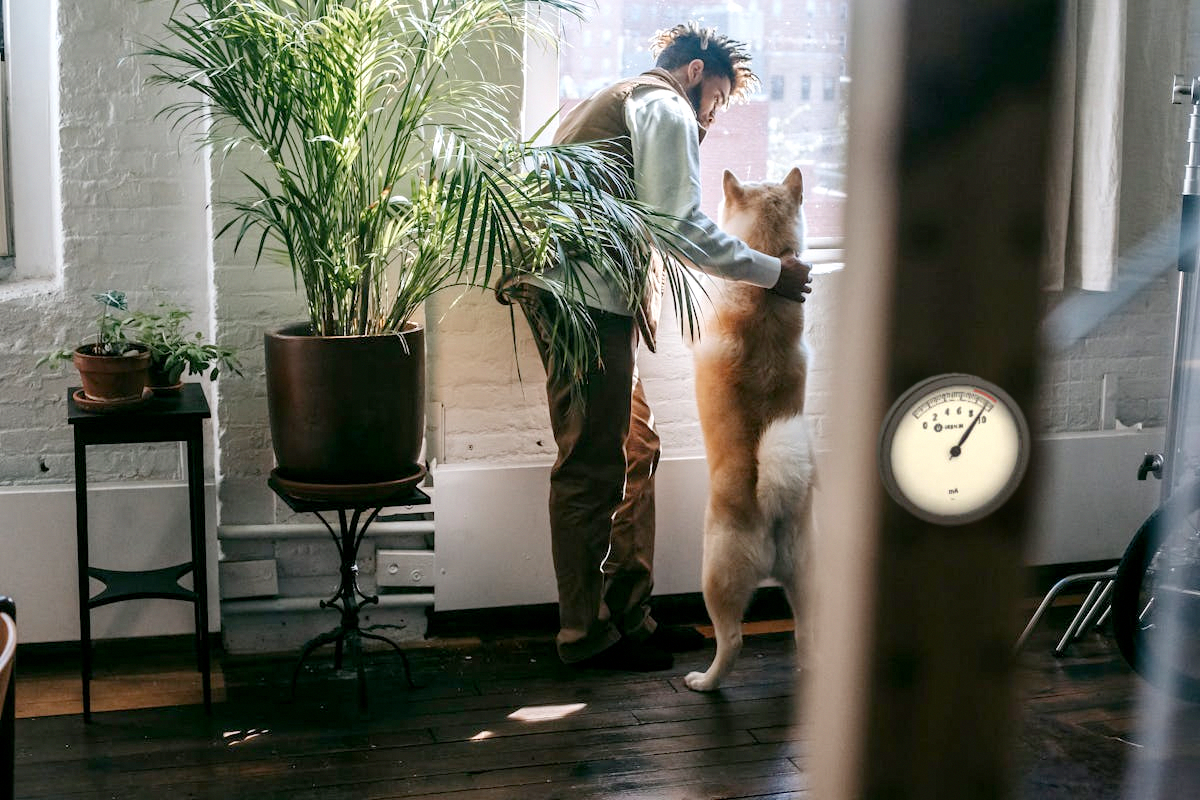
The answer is 9 mA
